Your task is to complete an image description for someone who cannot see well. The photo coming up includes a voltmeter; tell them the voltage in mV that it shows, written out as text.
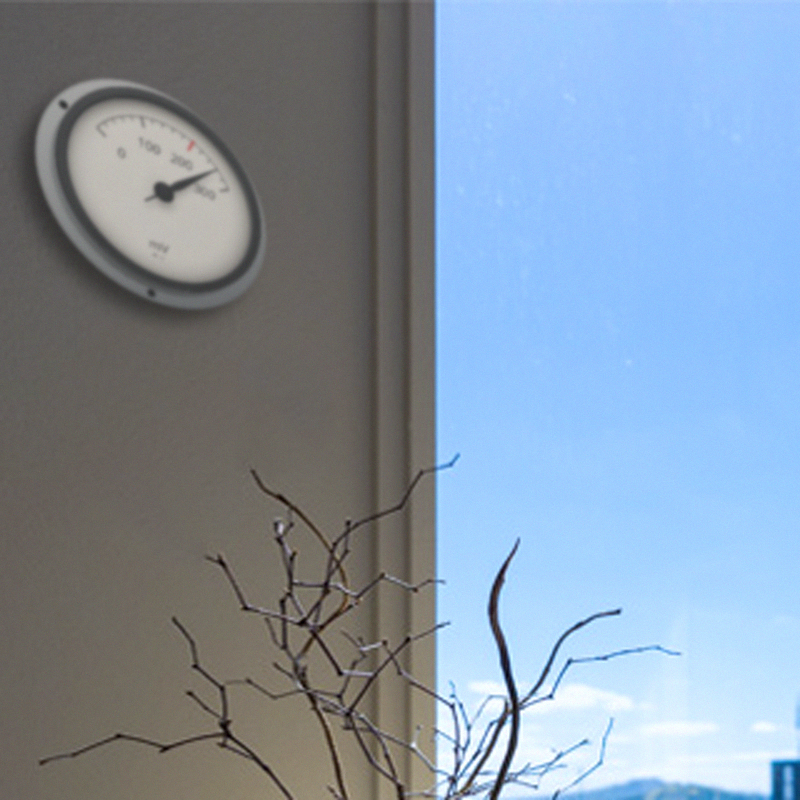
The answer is 260 mV
